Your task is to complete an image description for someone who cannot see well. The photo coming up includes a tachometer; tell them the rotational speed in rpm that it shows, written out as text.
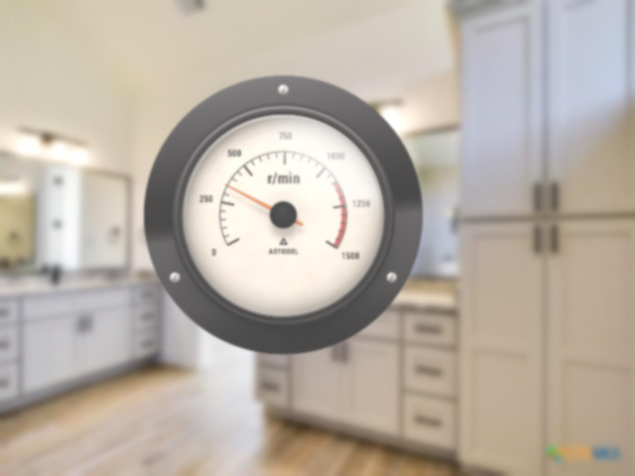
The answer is 350 rpm
